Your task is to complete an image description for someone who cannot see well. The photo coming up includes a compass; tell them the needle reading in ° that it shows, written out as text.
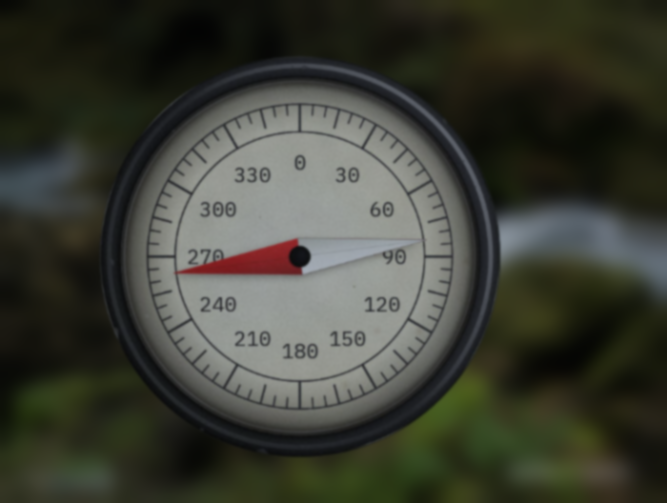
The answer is 262.5 °
